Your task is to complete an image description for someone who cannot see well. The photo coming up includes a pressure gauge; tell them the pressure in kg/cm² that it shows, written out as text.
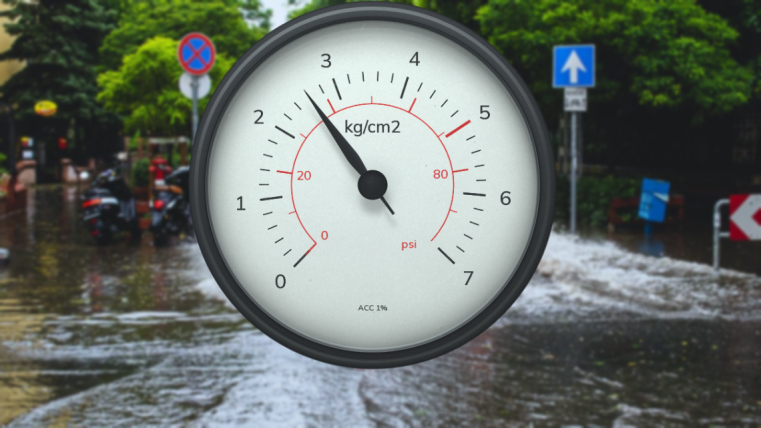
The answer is 2.6 kg/cm²
